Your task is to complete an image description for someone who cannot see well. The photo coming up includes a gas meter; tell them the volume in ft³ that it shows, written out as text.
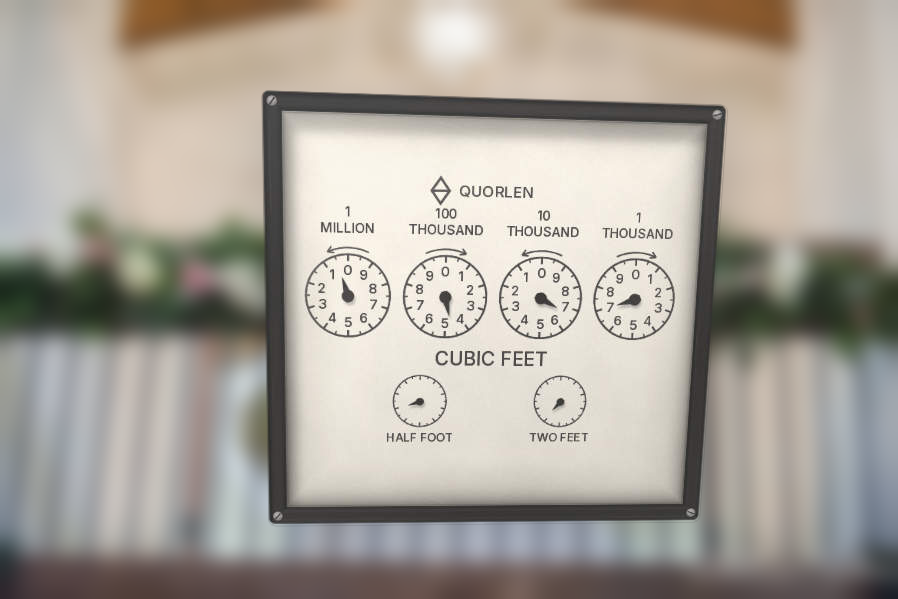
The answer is 46700 ft³
